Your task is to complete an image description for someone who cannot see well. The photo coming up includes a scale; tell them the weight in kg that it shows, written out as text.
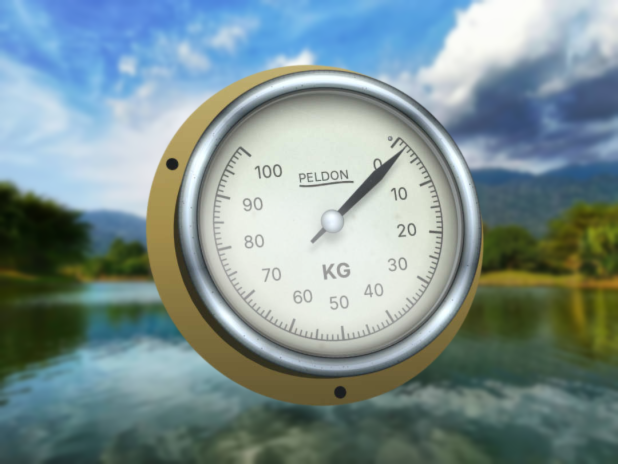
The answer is 2 kg
